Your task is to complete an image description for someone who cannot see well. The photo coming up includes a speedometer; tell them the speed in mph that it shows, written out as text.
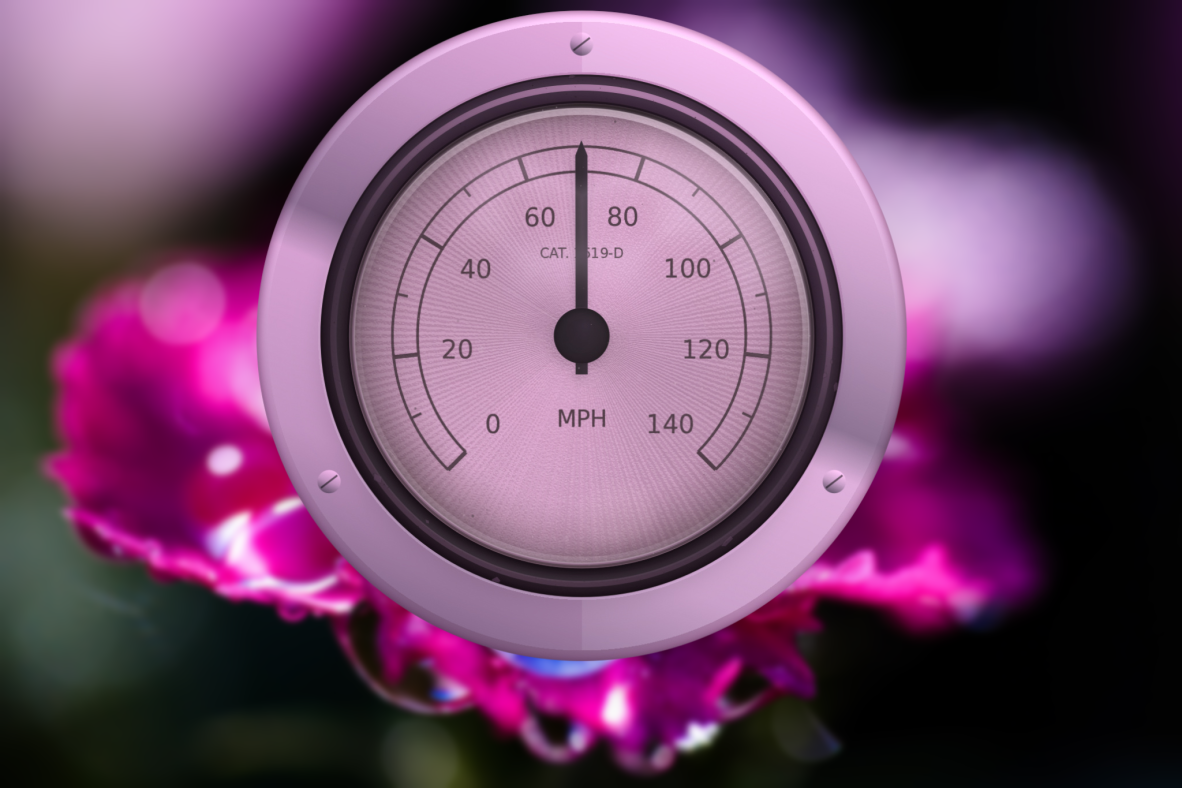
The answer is 70 mph
